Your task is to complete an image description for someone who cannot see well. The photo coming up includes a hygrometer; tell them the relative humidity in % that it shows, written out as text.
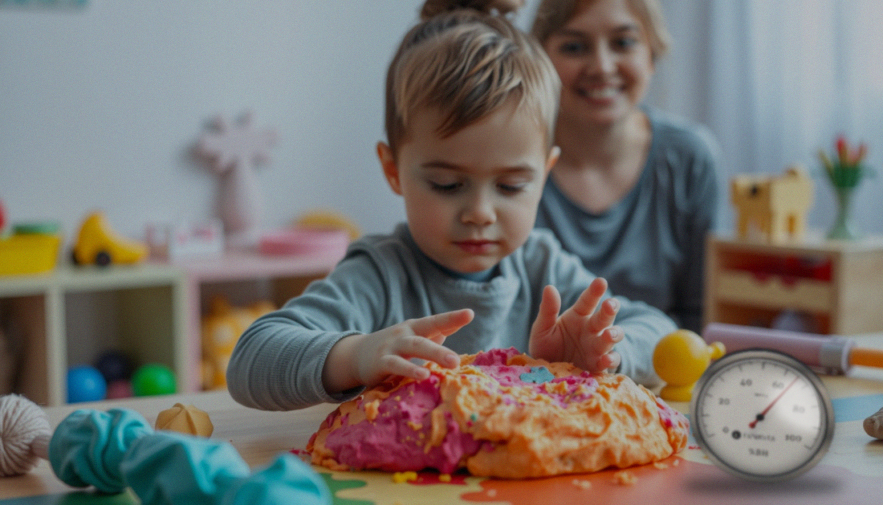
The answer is 65 %
